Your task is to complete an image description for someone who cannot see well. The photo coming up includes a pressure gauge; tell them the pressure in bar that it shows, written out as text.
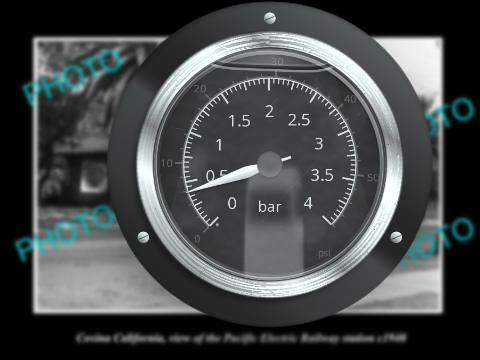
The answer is 0.4 bar
